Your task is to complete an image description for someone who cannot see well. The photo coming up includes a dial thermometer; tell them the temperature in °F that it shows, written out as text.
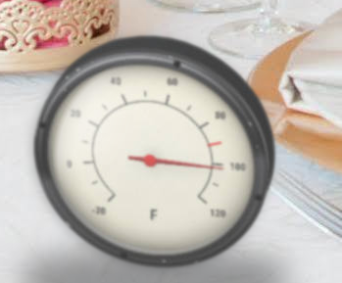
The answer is 100 °F
